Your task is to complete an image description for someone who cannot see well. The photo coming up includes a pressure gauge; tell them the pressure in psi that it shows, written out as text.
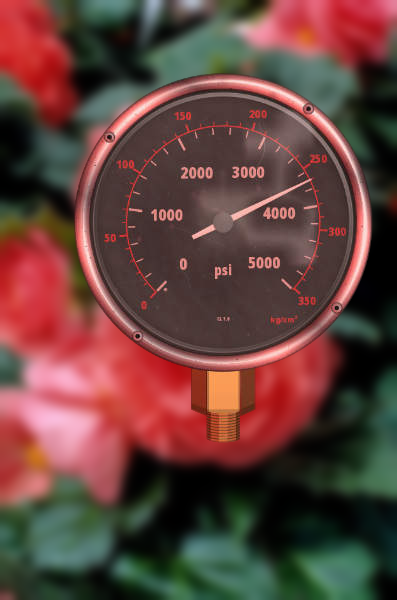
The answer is 3700 psi
